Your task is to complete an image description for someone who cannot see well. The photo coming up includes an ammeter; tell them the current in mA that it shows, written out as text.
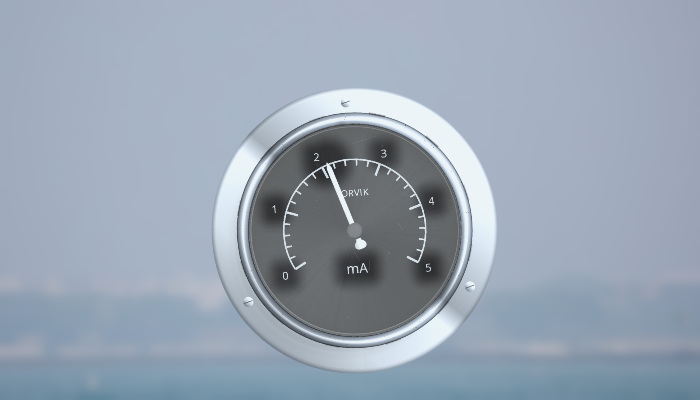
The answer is 2.1 mA
